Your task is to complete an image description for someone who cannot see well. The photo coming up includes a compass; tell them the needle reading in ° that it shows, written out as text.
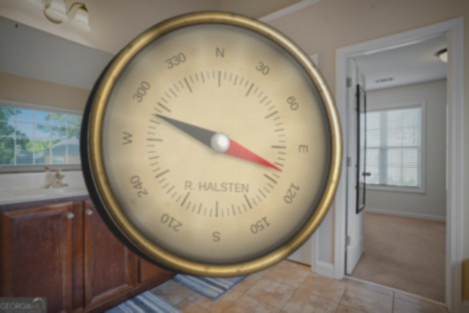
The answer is 110 °
